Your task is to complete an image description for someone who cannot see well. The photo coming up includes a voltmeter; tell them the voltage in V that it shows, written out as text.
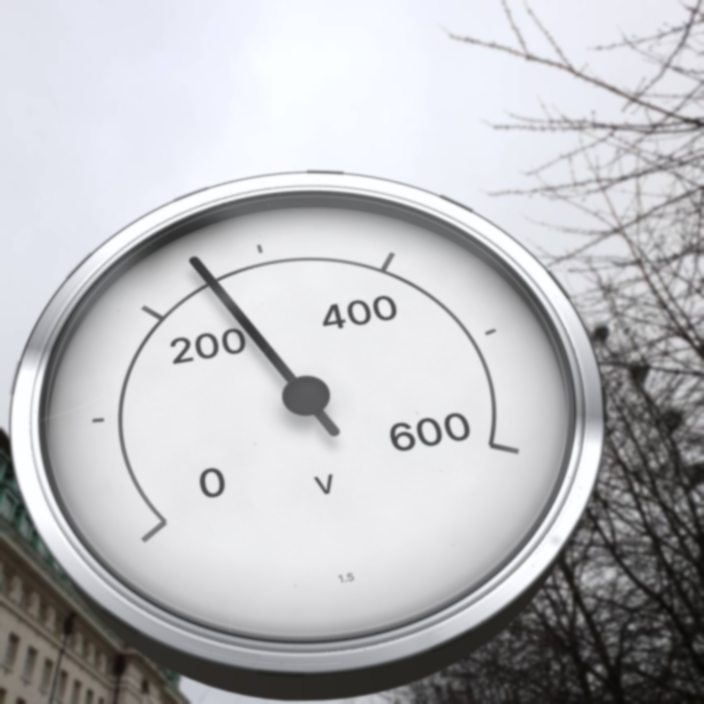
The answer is 250 V
